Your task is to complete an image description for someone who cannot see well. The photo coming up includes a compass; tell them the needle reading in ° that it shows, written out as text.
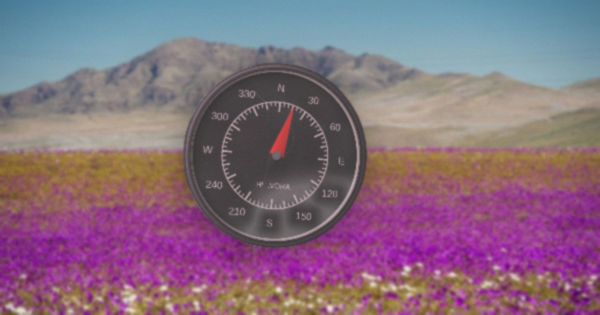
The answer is 15 °
